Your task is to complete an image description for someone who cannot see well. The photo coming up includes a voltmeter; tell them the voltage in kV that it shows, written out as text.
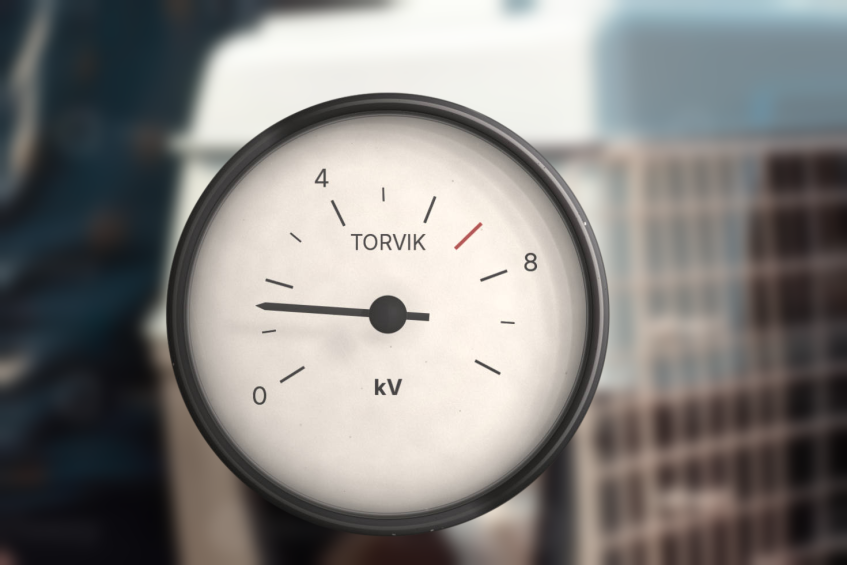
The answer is 1.5 kV
